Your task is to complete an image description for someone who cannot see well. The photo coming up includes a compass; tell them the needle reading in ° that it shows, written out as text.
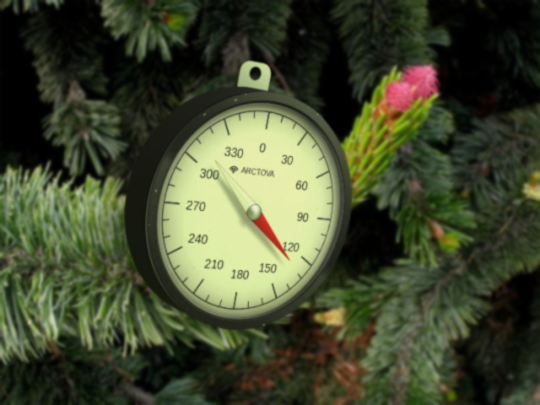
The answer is 130 °
